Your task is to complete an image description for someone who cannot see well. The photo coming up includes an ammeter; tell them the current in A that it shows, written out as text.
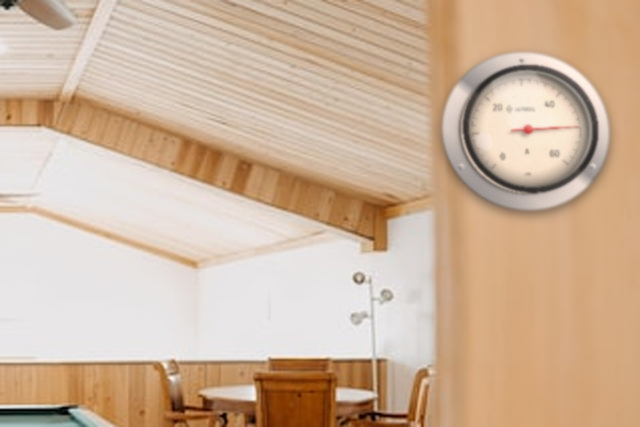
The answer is 50 A
